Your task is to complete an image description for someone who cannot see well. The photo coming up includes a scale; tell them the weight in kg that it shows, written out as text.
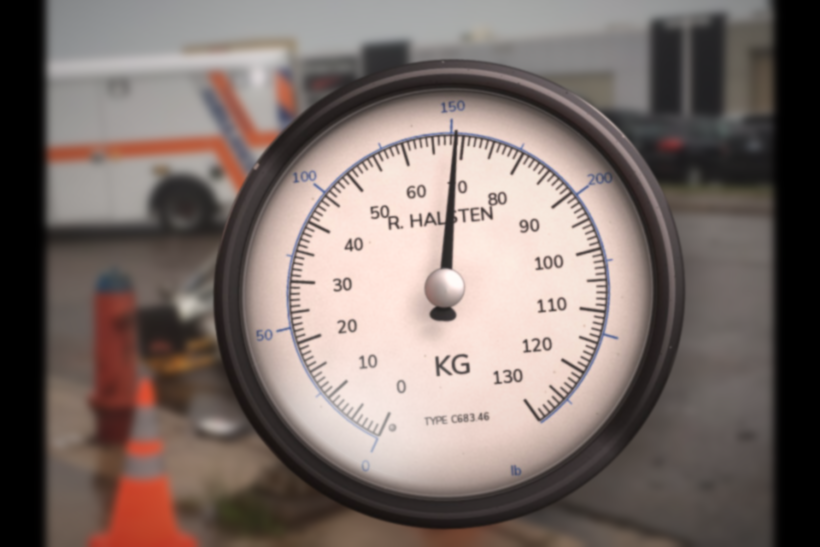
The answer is 69 kg
